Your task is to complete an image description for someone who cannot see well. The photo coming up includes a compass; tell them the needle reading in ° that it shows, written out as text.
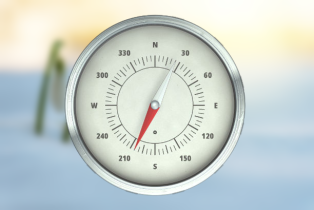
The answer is 205 °
